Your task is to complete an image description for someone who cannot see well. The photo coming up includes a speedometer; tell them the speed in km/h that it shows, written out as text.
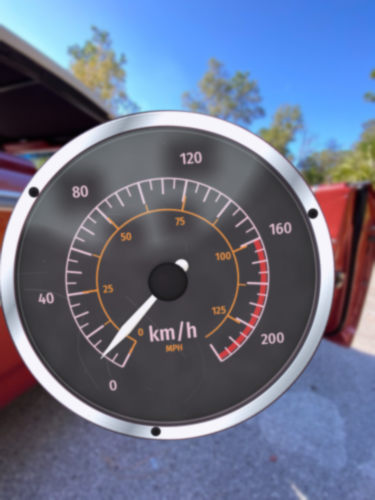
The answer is 10 km/h
